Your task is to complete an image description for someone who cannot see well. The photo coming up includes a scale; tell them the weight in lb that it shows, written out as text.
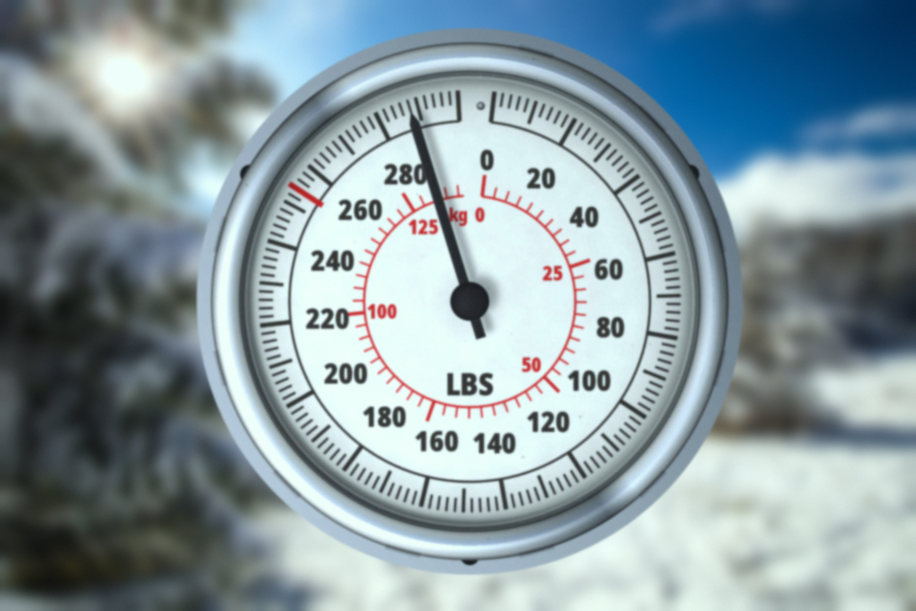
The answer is 288 lb
